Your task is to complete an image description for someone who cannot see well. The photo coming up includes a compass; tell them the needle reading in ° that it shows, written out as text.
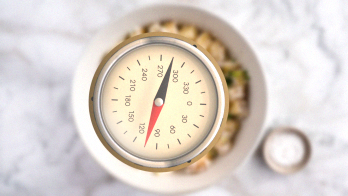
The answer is 105 °
